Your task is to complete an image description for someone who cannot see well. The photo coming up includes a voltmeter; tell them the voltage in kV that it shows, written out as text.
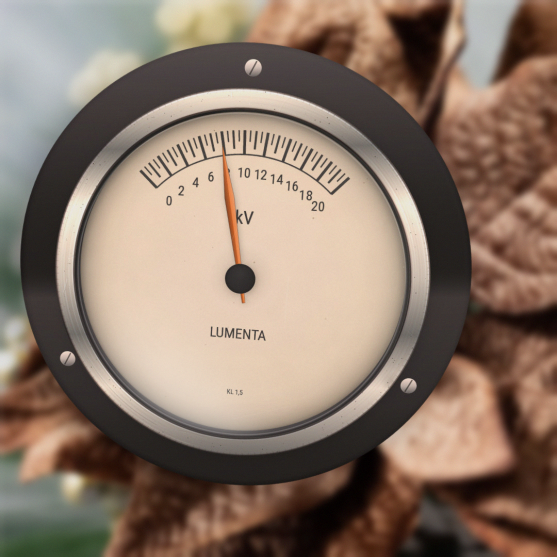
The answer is 8 kV
